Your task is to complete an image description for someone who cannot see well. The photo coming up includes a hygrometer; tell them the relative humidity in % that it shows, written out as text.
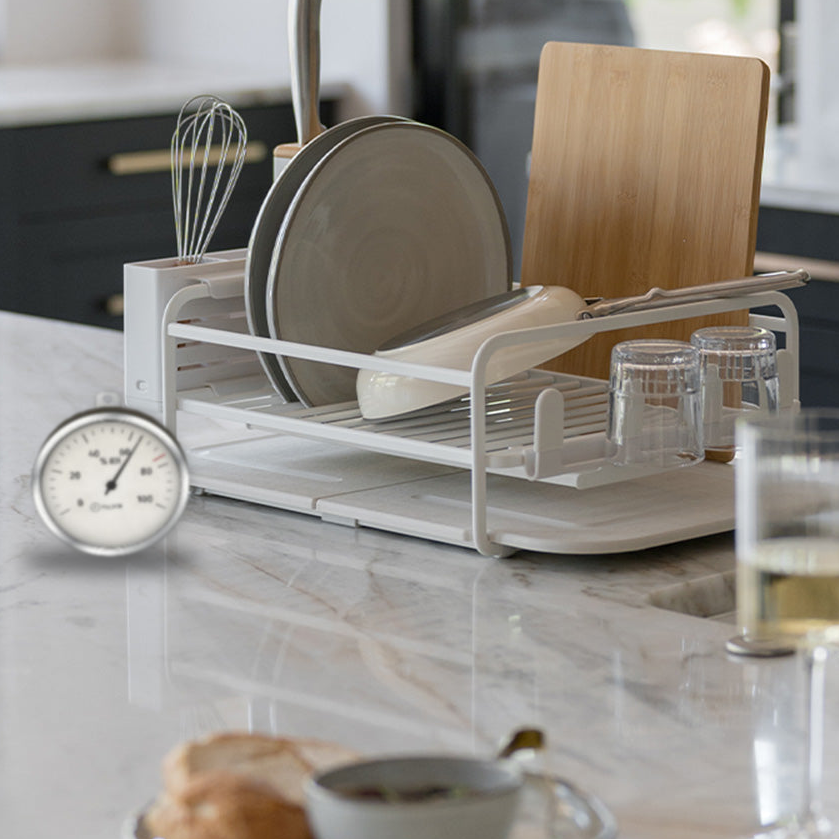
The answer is 64 %
